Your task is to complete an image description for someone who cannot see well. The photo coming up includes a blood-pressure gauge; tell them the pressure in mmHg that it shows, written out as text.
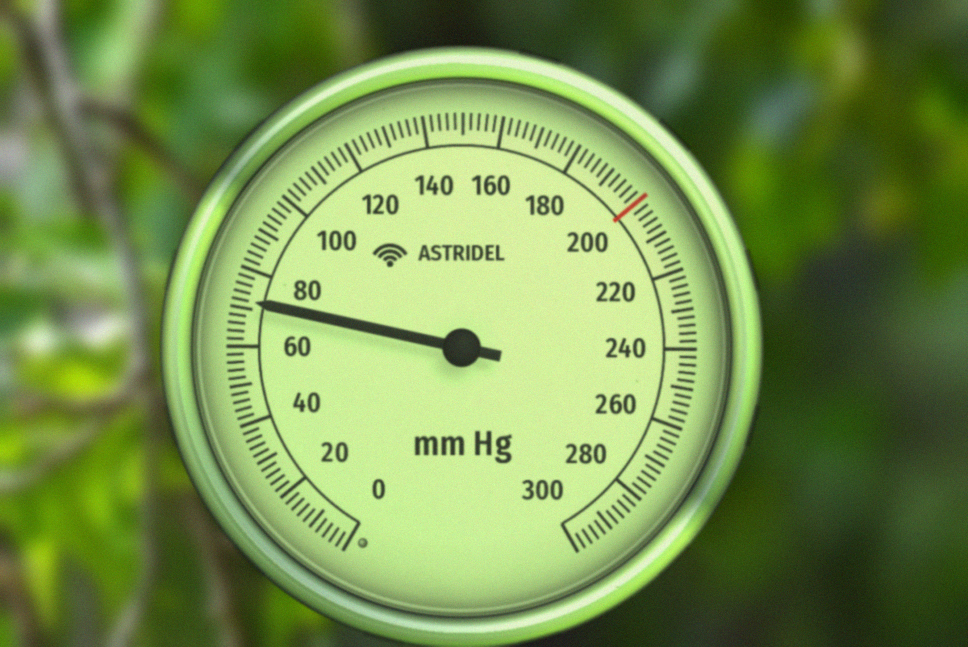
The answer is 72 mmHg
